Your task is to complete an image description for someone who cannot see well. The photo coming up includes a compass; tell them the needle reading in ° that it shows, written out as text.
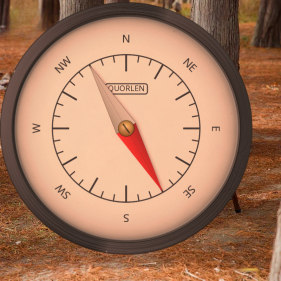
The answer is 150 °
